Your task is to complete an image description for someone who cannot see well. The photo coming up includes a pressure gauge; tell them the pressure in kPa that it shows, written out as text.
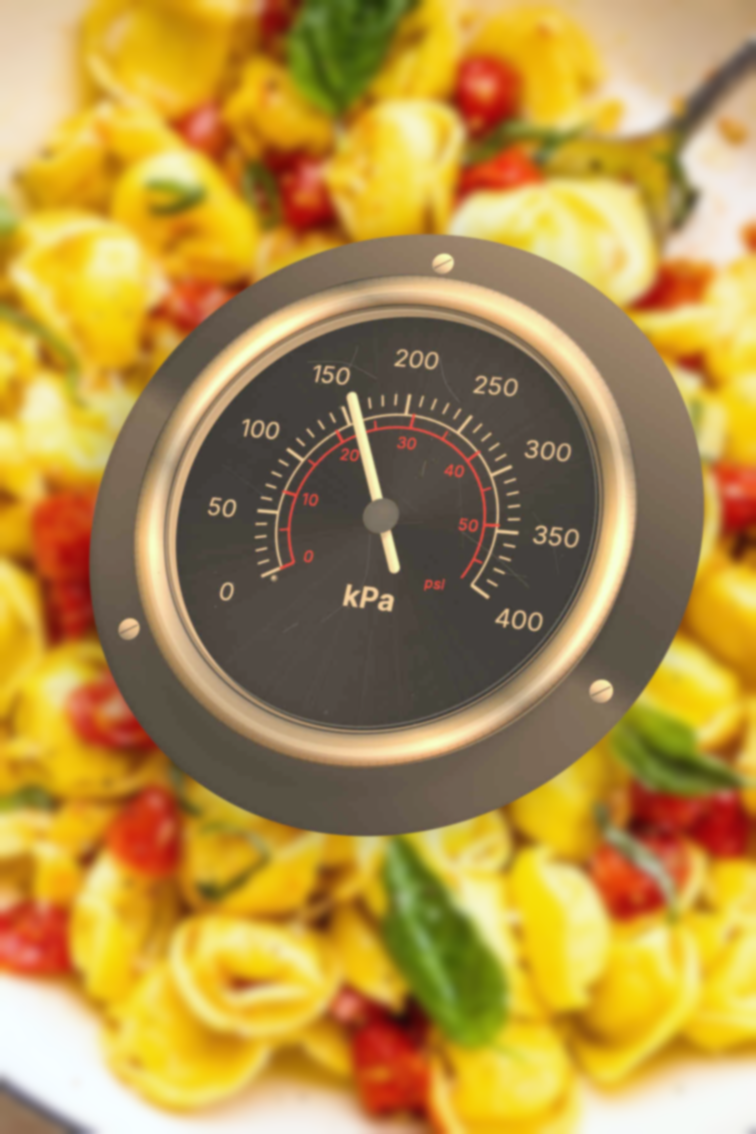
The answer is 160 kPa
